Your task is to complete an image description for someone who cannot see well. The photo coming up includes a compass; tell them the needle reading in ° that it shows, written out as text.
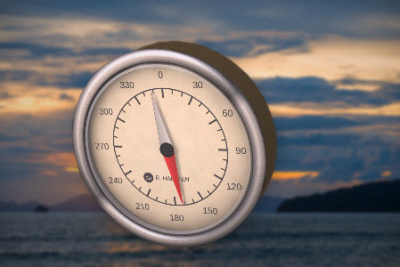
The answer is 170 °
